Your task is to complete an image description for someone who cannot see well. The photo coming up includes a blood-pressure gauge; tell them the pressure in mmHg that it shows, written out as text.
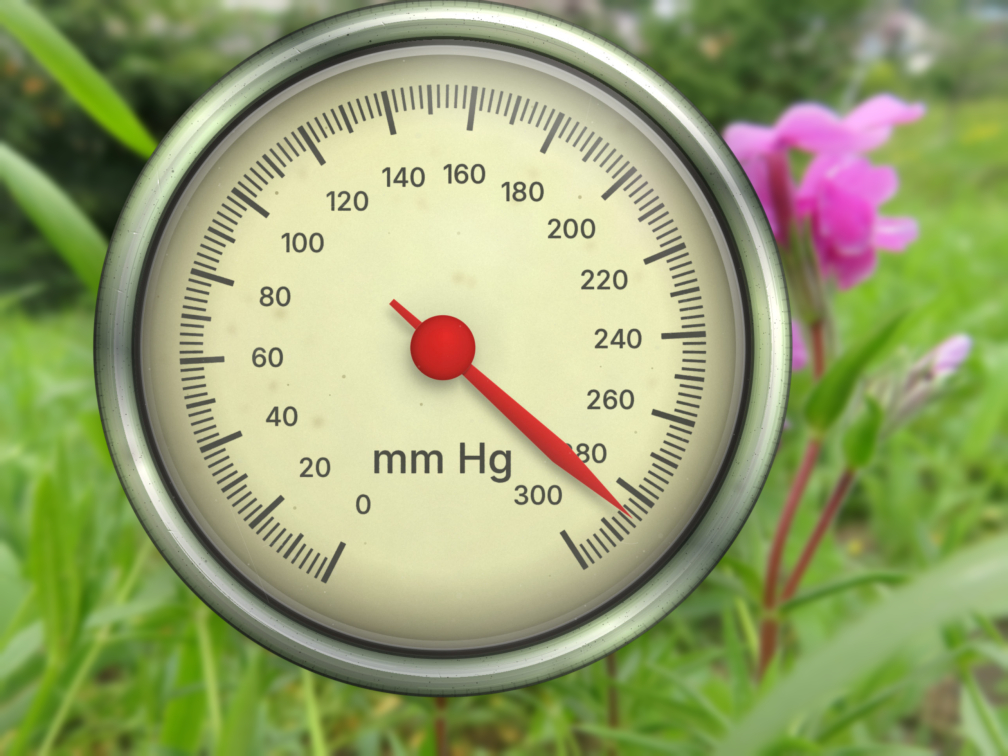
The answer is 285 mmHg
